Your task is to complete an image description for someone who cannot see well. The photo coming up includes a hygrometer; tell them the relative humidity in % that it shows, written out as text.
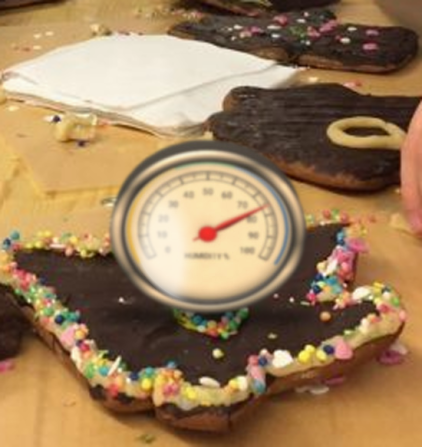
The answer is 75 %
